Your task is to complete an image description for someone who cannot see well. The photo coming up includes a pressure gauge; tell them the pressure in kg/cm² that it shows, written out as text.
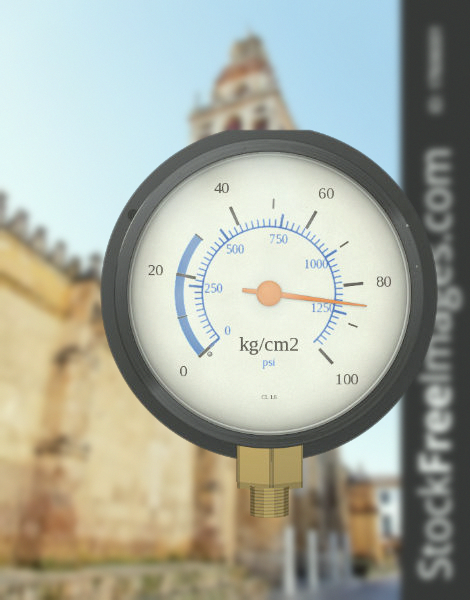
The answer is 85 kg/cm²
